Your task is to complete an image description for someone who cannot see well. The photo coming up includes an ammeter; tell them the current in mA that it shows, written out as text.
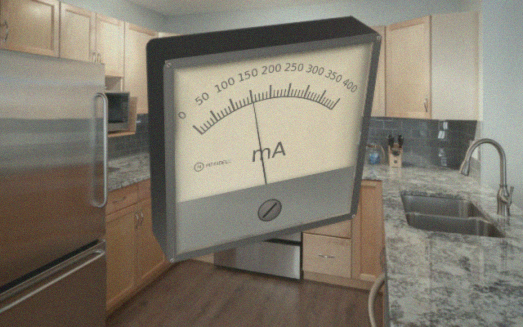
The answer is 150 mA
